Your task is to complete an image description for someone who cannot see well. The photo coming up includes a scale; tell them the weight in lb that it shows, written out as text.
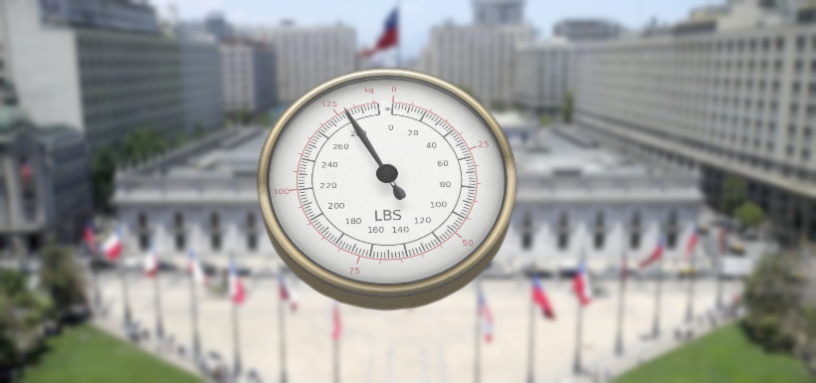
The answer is 280 lb
